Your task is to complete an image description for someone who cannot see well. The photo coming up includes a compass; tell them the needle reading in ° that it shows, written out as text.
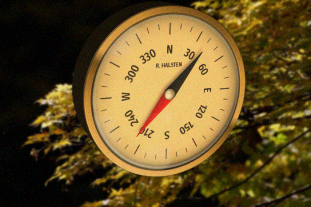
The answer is 220 °
